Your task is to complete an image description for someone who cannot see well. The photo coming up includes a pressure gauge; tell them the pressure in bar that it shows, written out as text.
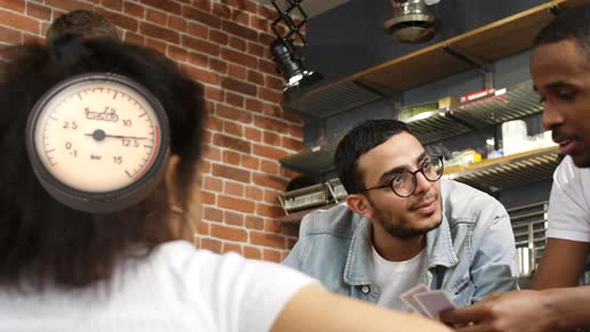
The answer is 12 bar
